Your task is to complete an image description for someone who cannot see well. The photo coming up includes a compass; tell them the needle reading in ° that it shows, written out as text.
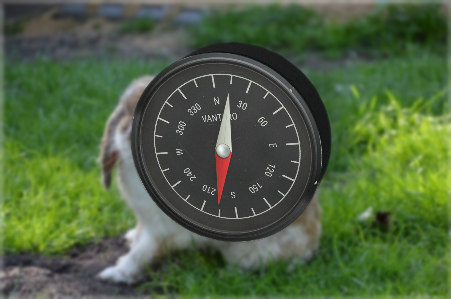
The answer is 195 °
